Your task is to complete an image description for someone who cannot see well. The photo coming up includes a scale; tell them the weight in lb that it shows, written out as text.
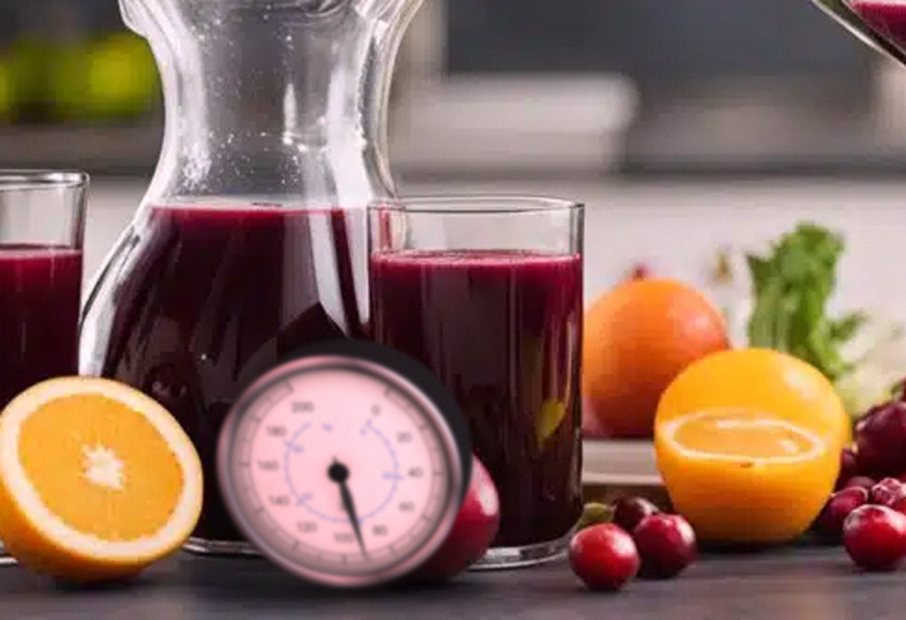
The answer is 90 lb
